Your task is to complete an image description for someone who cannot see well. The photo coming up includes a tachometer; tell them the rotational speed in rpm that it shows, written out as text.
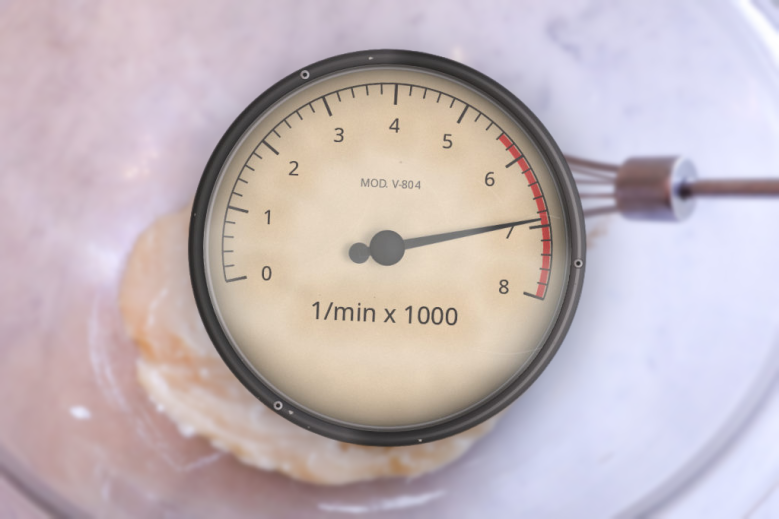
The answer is 6900 rpm
